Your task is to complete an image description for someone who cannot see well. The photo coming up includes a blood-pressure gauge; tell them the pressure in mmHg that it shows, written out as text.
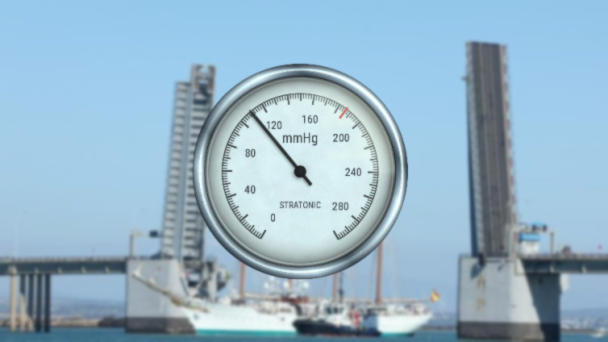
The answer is 110 mmHg
